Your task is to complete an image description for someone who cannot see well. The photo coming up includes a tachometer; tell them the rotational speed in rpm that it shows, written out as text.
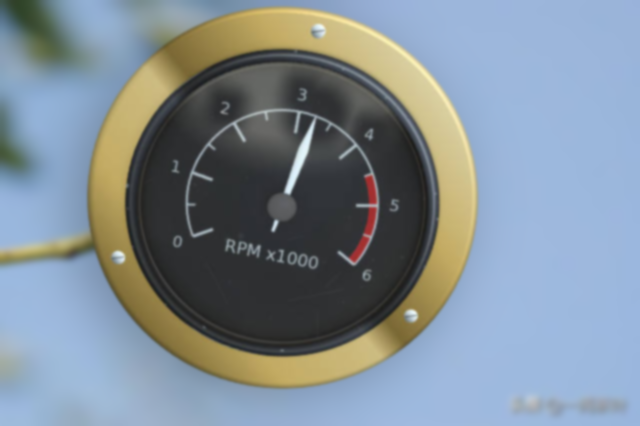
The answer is 3250 rpm
